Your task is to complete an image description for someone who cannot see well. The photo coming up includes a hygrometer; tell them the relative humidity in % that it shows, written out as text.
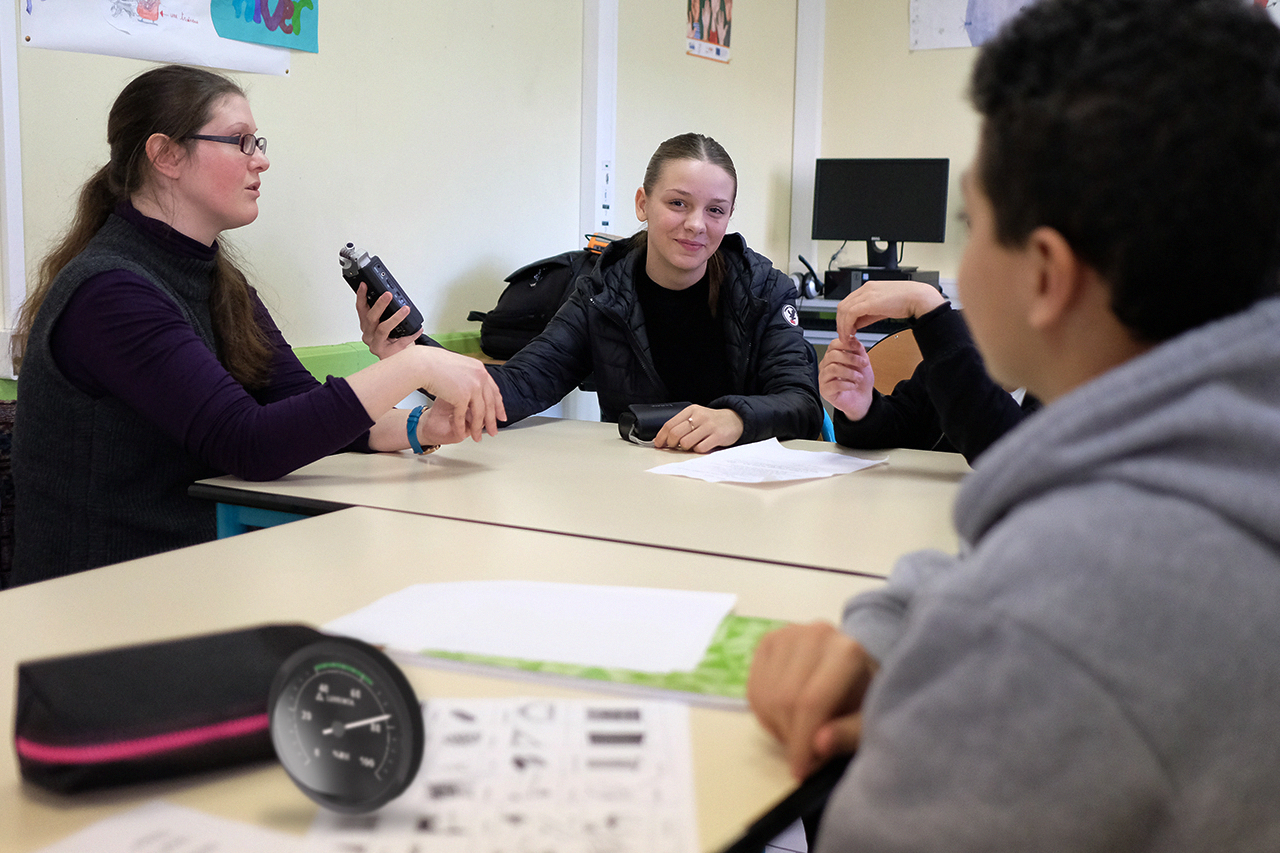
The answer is 76 %
